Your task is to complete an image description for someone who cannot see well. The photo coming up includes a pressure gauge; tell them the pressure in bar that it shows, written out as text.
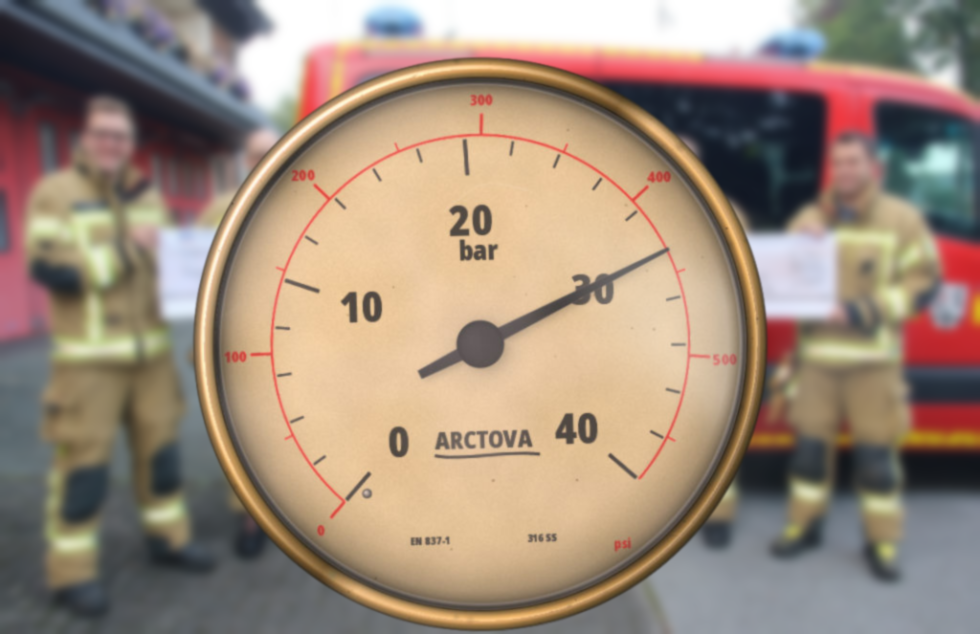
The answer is 30 bar
